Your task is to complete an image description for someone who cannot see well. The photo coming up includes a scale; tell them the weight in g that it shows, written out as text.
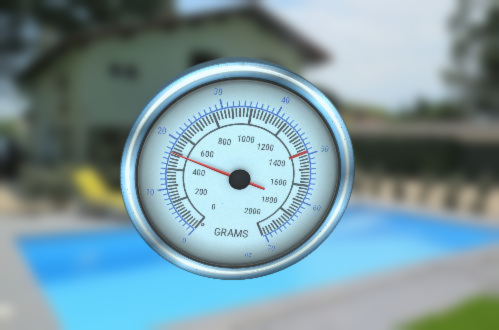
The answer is 500 g
